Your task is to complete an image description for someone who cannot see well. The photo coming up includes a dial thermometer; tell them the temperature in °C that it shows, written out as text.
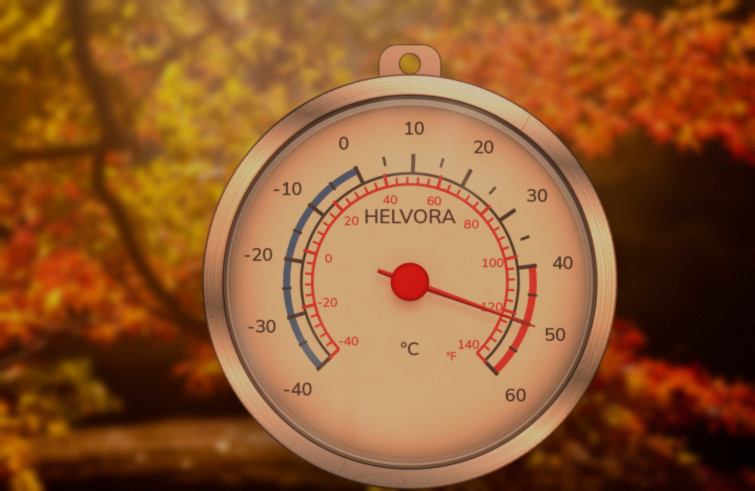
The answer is 50 °C
